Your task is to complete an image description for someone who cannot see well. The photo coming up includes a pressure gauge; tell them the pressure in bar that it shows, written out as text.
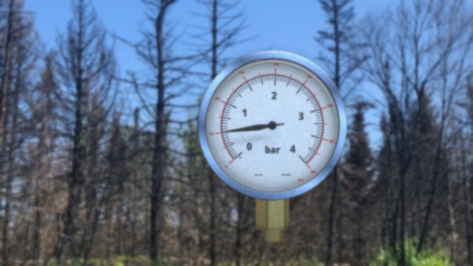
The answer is 0.5 bar
